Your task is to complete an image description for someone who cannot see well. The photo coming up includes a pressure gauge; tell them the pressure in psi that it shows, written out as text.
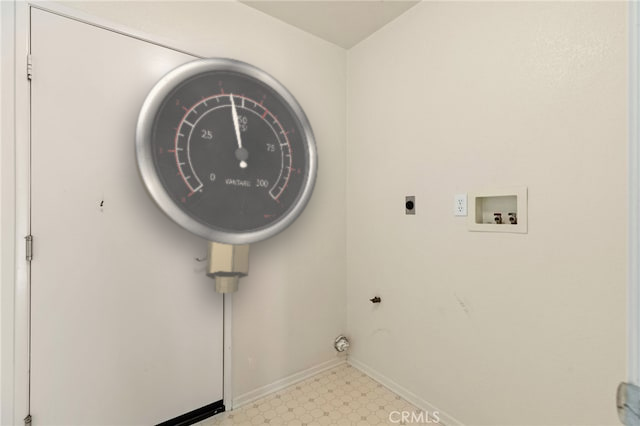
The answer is 45 psi
